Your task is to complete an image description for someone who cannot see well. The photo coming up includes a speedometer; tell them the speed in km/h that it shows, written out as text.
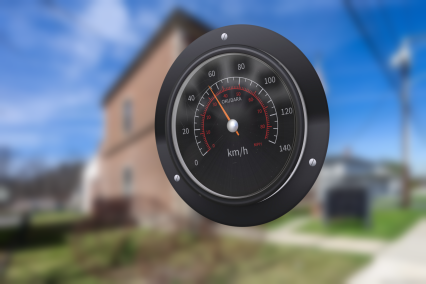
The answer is 55 km/h
